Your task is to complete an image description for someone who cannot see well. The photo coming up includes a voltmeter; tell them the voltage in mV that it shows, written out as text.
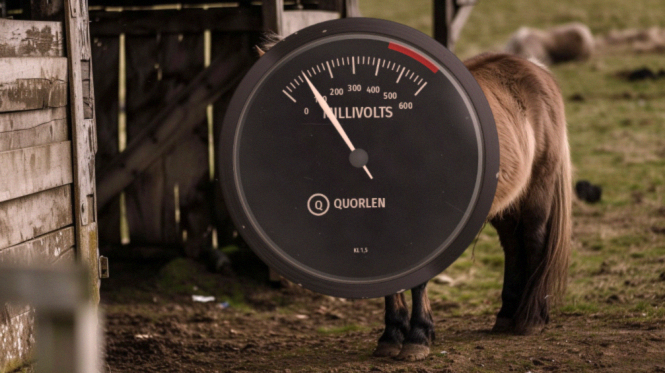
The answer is 100 mV
